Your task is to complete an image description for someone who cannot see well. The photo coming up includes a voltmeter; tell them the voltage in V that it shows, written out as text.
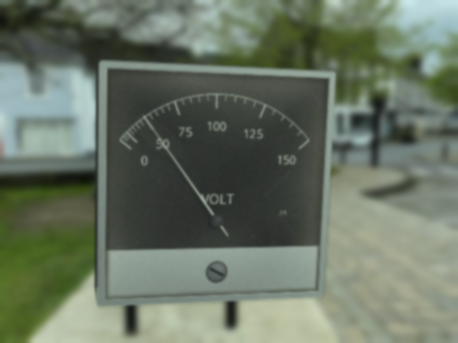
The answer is 50 V
